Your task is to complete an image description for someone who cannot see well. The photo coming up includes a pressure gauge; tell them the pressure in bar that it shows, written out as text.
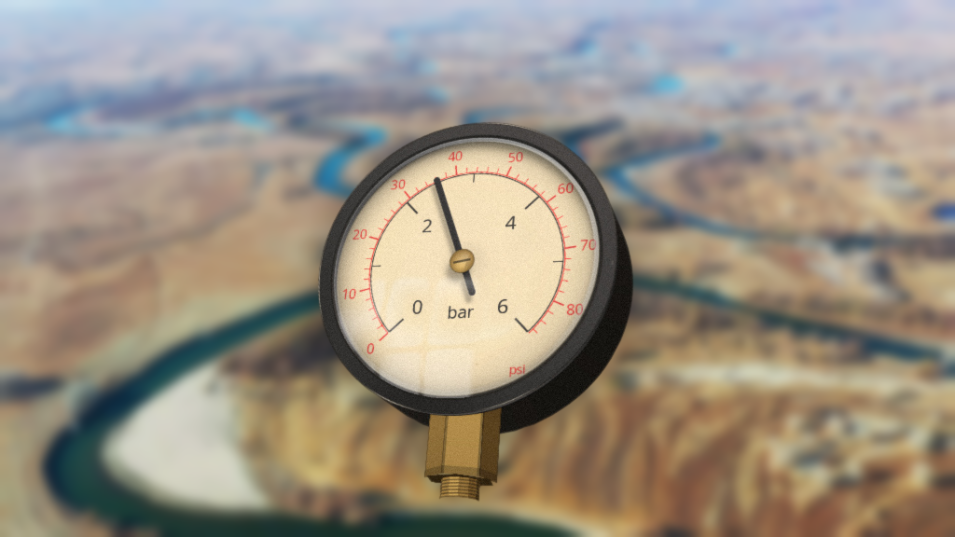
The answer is 2.5 bar
